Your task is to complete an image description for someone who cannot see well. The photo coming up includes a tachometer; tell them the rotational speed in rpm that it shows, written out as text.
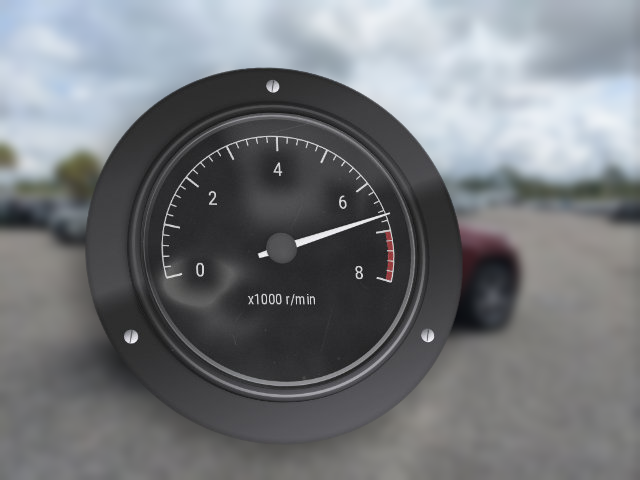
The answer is 6700 rpm
